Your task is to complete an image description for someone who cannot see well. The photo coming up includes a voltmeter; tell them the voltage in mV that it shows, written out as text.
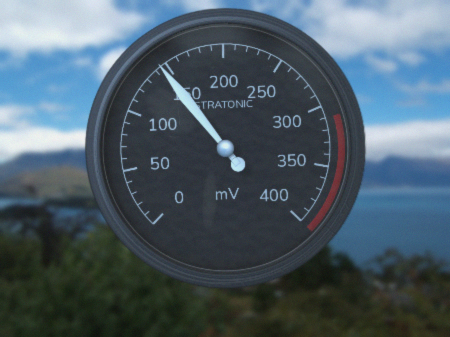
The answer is 145 mV
